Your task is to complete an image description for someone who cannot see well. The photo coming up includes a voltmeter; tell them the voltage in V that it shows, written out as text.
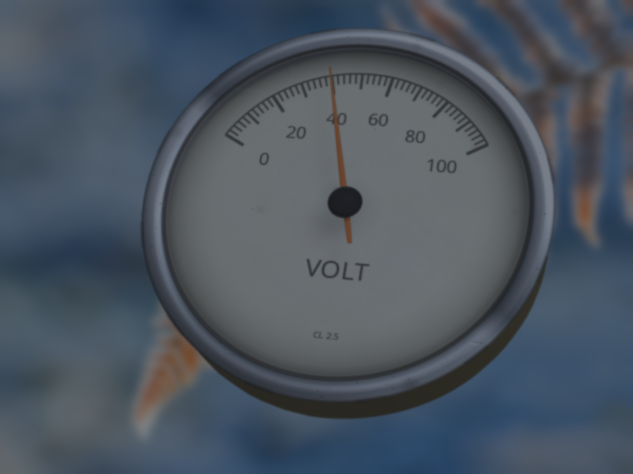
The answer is 40 V
